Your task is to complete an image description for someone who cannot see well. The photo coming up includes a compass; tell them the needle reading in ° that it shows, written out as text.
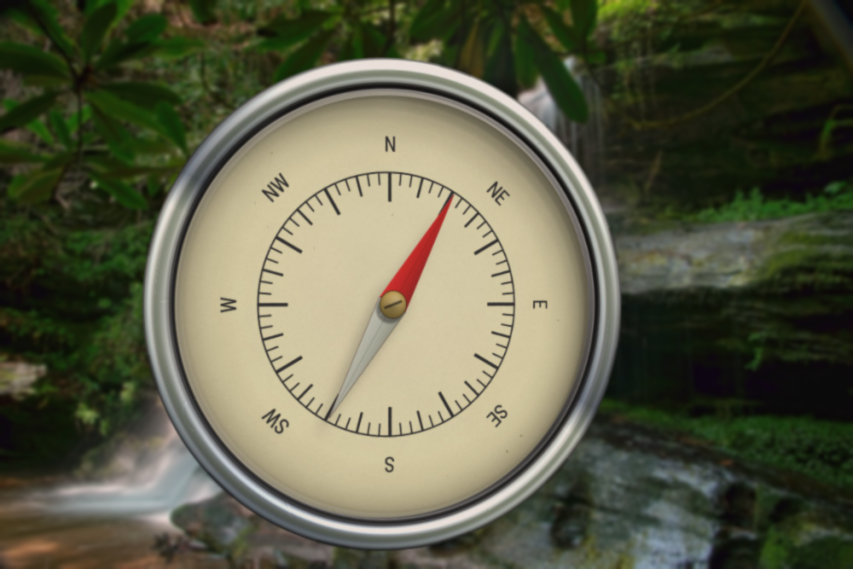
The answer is 30 °
